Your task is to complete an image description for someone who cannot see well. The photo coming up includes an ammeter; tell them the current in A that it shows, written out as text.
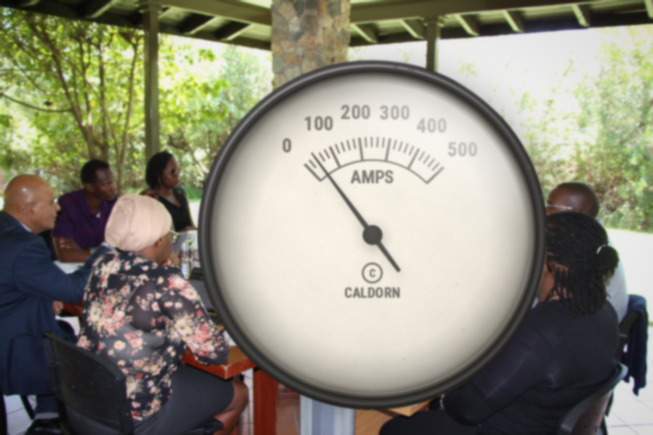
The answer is 40 A
